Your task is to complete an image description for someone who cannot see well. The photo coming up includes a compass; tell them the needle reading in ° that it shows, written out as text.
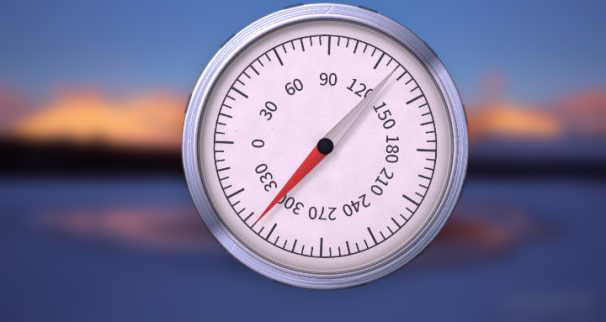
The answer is 310 °
